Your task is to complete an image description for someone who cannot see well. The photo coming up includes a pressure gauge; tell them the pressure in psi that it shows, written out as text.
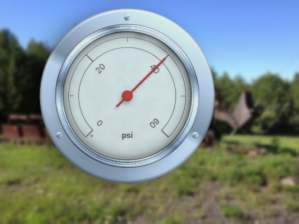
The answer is 40 psi
